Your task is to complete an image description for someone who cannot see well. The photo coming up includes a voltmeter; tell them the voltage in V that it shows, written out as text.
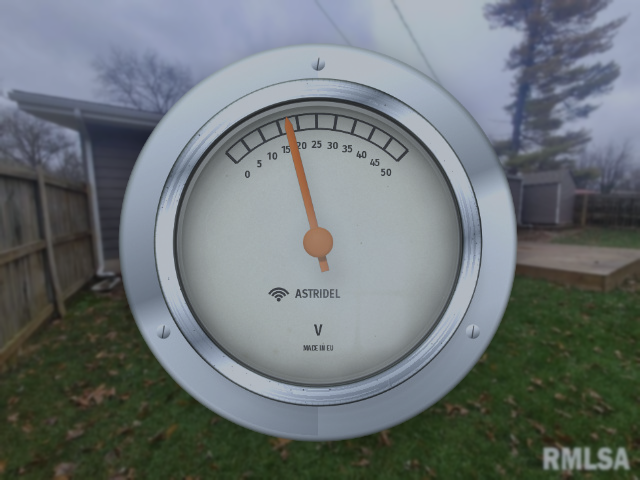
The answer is 17.5 V
